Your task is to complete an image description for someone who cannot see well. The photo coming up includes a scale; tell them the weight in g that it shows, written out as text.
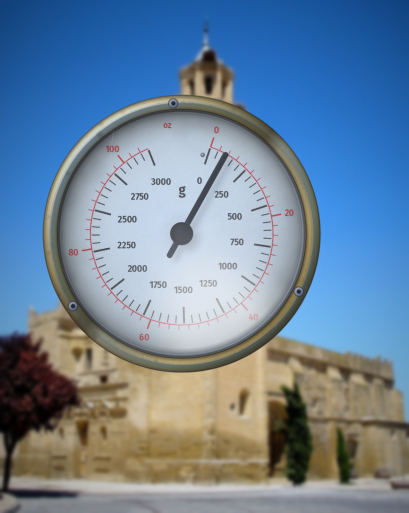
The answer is 100 g
